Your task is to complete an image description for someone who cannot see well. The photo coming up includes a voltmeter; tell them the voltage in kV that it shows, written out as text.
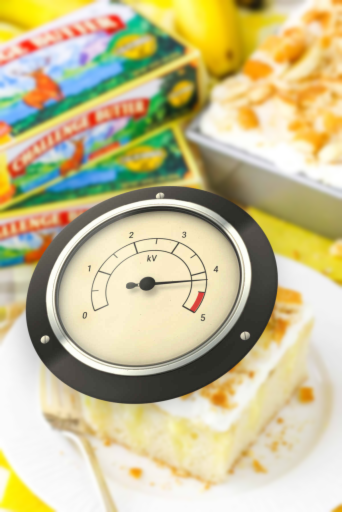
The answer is 4.25 kV
